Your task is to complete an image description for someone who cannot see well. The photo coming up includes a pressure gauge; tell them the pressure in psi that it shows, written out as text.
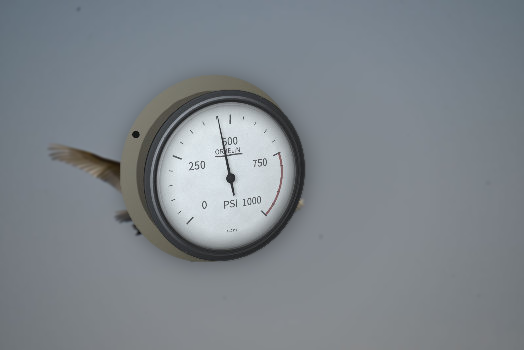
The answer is 450 psi
